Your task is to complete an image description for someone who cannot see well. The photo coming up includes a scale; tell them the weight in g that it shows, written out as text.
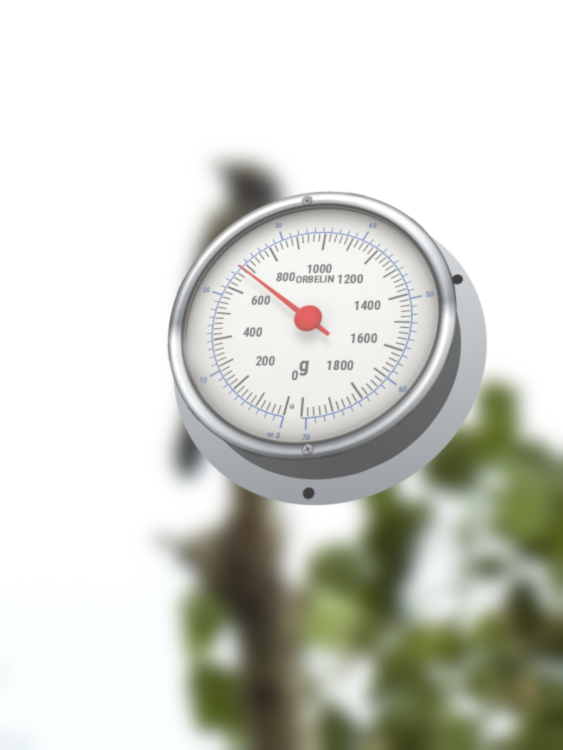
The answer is 680 g
